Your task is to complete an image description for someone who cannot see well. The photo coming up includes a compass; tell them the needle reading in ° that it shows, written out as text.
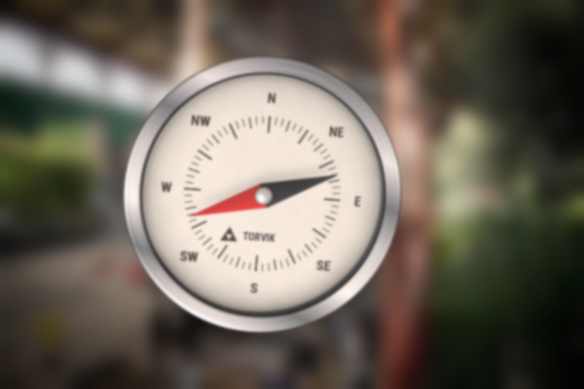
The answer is 250 °
